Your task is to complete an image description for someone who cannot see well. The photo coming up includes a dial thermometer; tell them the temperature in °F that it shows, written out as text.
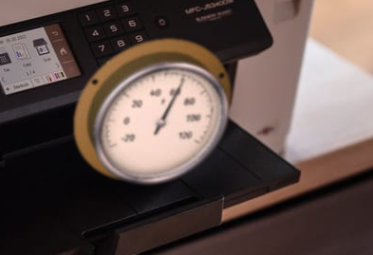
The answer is 60 °F
